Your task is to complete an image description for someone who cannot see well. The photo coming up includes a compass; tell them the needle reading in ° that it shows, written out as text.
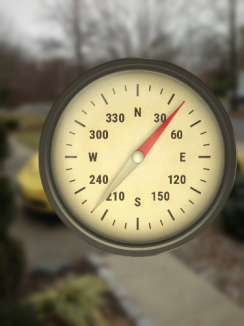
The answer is 40 °
